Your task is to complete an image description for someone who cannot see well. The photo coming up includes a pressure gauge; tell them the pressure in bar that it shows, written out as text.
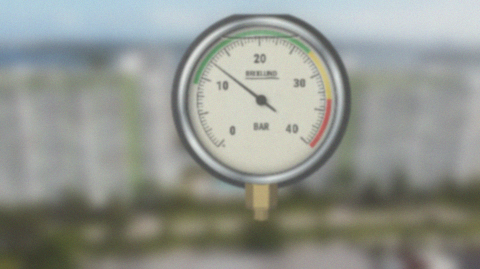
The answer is 12.5 bar
